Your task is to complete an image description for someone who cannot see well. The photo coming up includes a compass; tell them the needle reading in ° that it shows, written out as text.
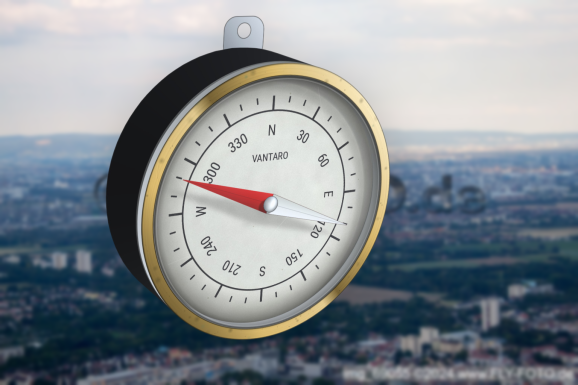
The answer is 290 °
